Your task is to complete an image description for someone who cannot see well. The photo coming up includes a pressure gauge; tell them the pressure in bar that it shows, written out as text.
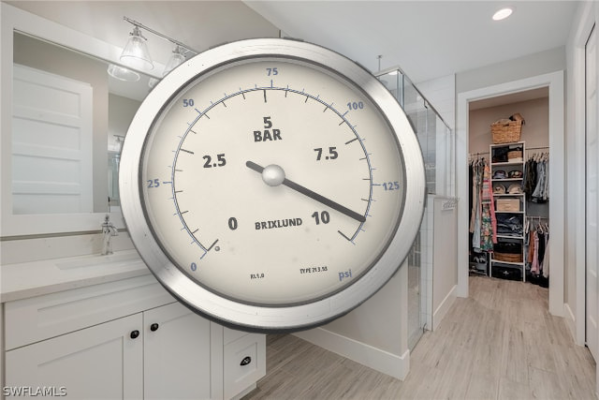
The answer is 9.5 bar
